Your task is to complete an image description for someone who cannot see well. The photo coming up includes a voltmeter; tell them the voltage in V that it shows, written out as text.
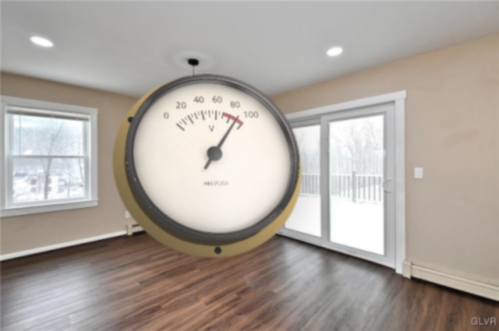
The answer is 90 V
